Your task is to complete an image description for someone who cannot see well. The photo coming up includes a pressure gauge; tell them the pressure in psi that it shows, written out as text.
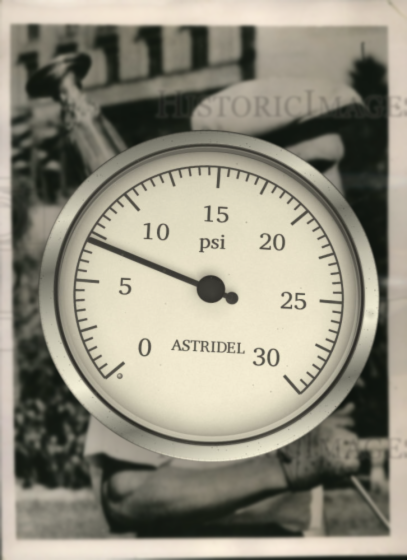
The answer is 7 psi
